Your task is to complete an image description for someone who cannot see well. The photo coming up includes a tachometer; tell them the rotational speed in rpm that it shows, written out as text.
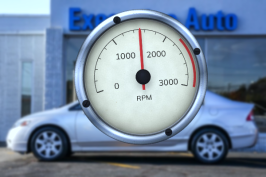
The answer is 1500 rpm
